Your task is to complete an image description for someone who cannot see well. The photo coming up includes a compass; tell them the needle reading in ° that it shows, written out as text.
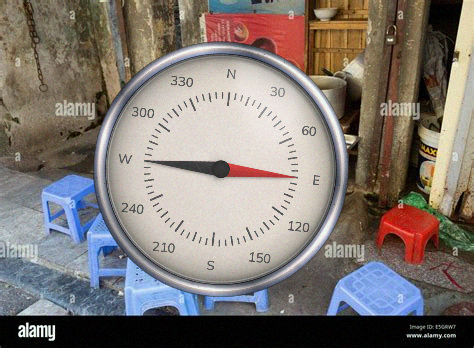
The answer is 90 °
